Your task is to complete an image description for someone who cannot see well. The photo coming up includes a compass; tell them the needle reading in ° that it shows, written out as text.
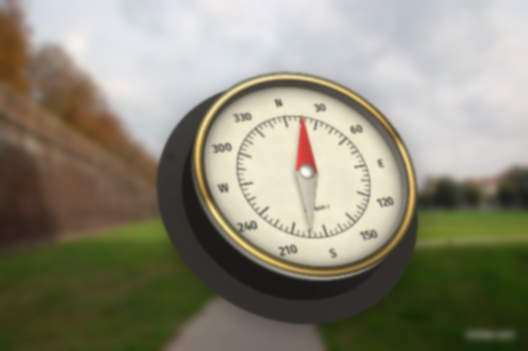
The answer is 15 °
